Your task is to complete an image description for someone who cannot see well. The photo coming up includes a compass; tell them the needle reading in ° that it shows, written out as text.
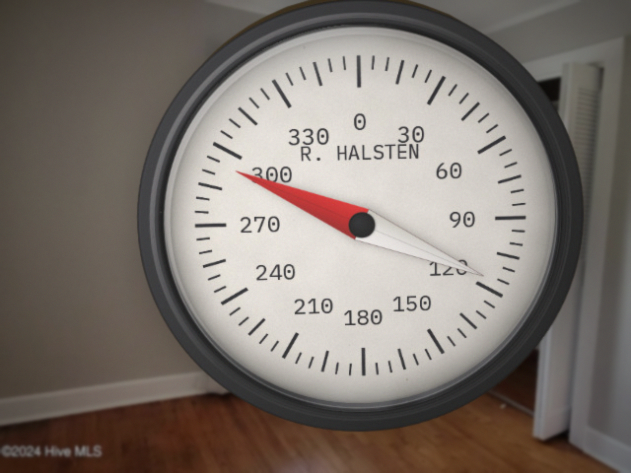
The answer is 295 °
